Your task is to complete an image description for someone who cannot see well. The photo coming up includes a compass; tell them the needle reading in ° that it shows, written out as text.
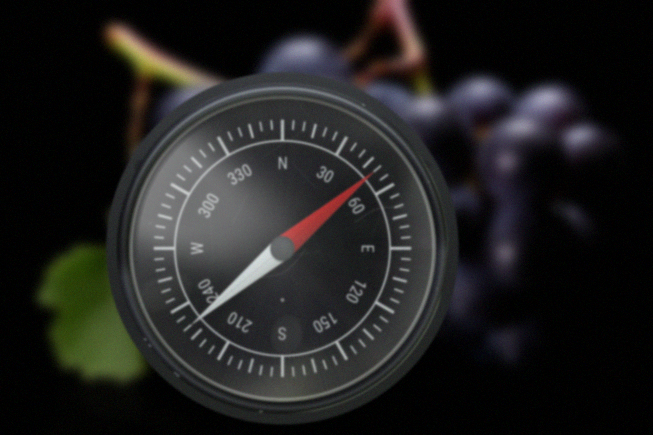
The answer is 50 °
